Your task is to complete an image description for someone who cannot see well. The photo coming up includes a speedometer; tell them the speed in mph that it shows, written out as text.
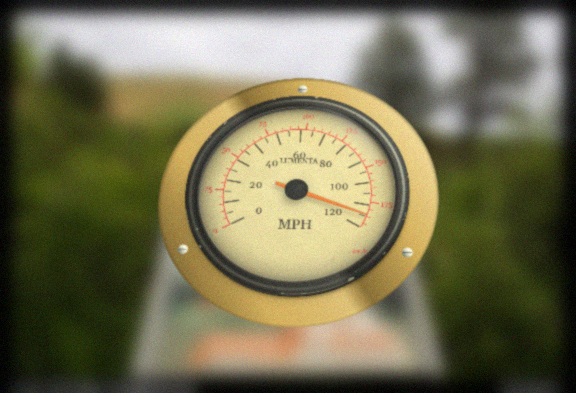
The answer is 115 mph
